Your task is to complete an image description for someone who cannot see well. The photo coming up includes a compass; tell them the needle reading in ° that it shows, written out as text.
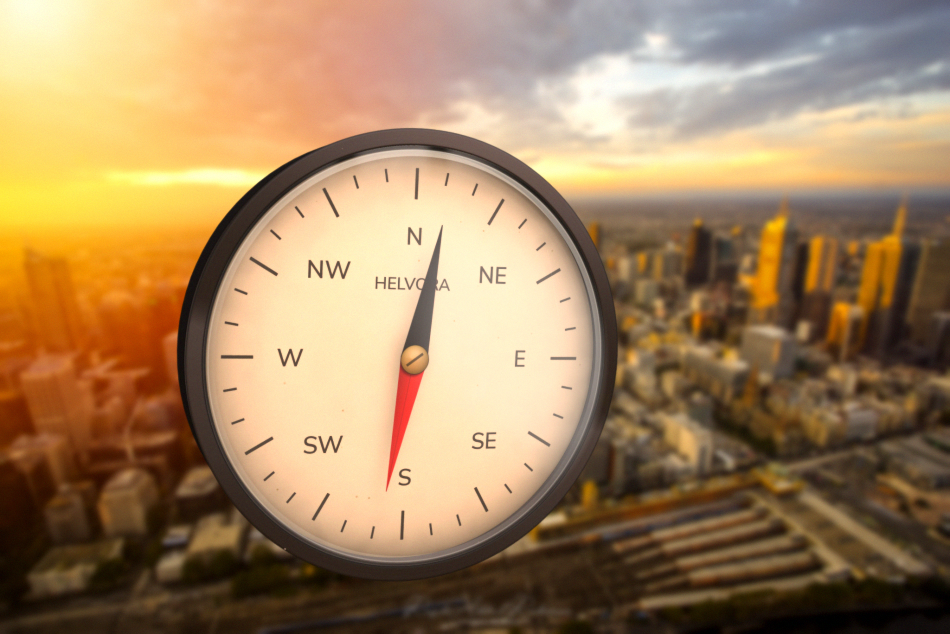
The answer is 190 °
